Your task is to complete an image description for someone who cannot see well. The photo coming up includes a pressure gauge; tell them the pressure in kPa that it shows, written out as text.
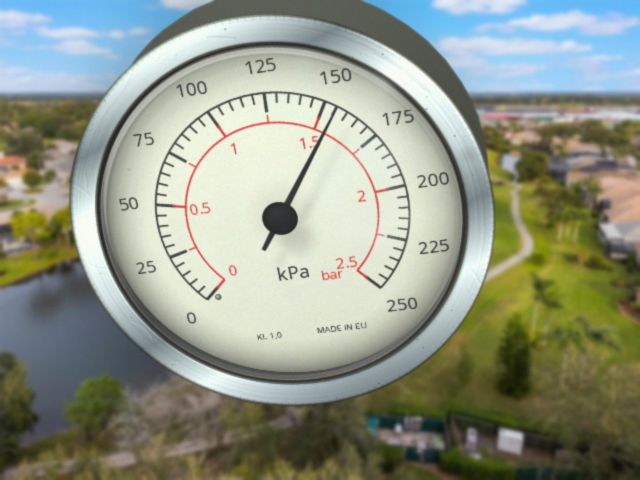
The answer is 155 kPa
